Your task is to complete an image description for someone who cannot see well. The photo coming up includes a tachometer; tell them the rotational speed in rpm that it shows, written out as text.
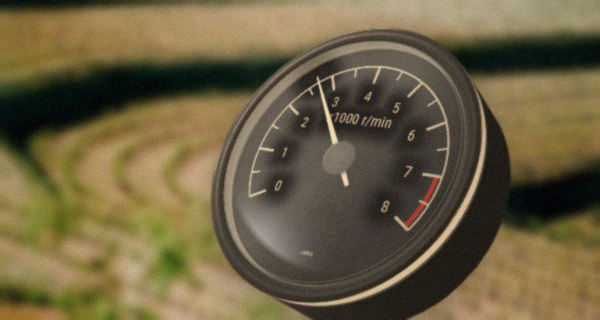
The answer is 2750 rpm
